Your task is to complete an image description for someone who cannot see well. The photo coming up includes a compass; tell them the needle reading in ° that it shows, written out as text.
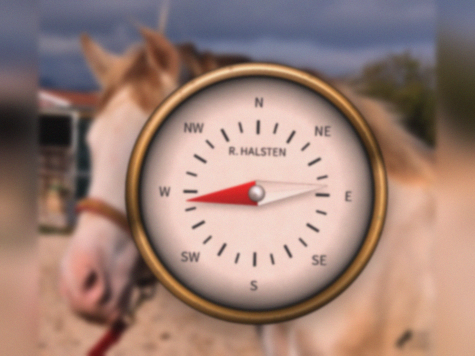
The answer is 262.5 °
